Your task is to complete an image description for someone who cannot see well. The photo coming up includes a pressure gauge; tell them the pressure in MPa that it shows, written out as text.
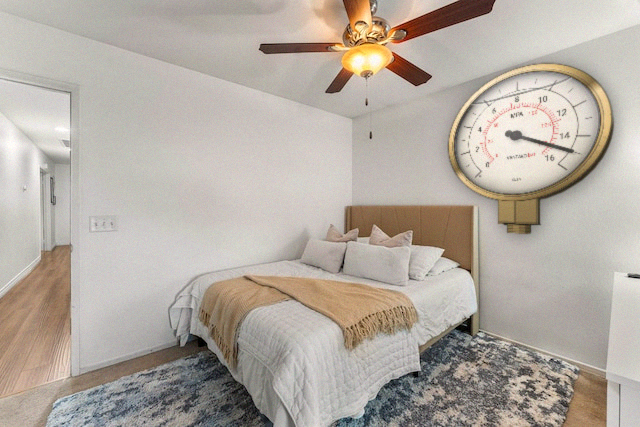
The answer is 15 MPa
